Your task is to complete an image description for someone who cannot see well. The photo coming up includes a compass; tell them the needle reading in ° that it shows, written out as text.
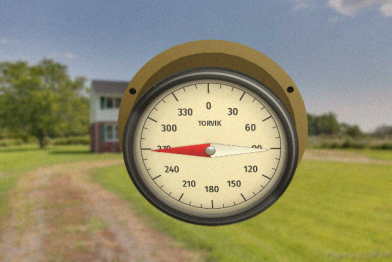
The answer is 270 °
